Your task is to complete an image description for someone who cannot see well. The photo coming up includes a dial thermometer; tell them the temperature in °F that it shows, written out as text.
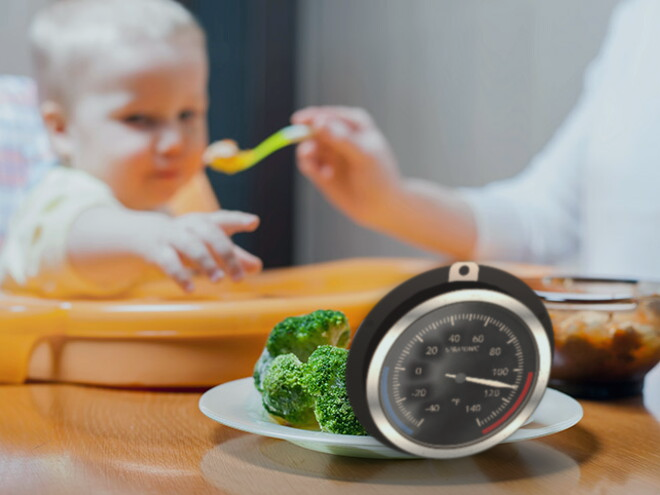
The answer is 110 °F
